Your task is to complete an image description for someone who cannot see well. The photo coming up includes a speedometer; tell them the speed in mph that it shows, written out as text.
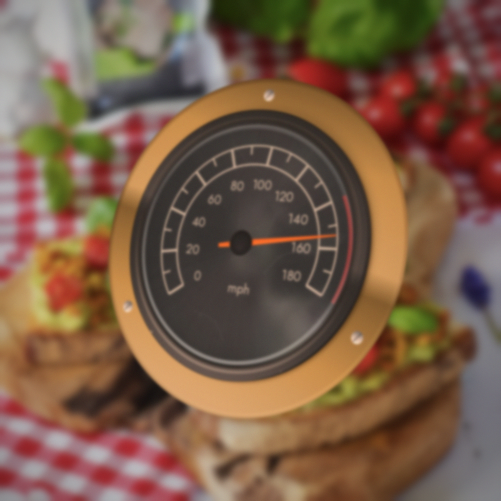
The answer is 155 mph
